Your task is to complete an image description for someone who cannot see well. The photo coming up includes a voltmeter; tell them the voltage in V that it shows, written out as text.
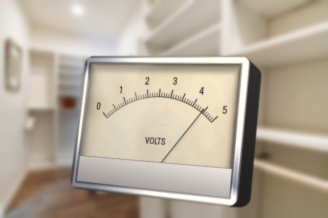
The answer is 4.5 V
